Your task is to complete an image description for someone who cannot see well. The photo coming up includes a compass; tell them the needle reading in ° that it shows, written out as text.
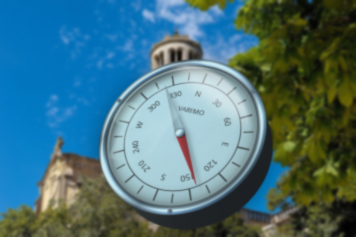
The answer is 142.5 °
